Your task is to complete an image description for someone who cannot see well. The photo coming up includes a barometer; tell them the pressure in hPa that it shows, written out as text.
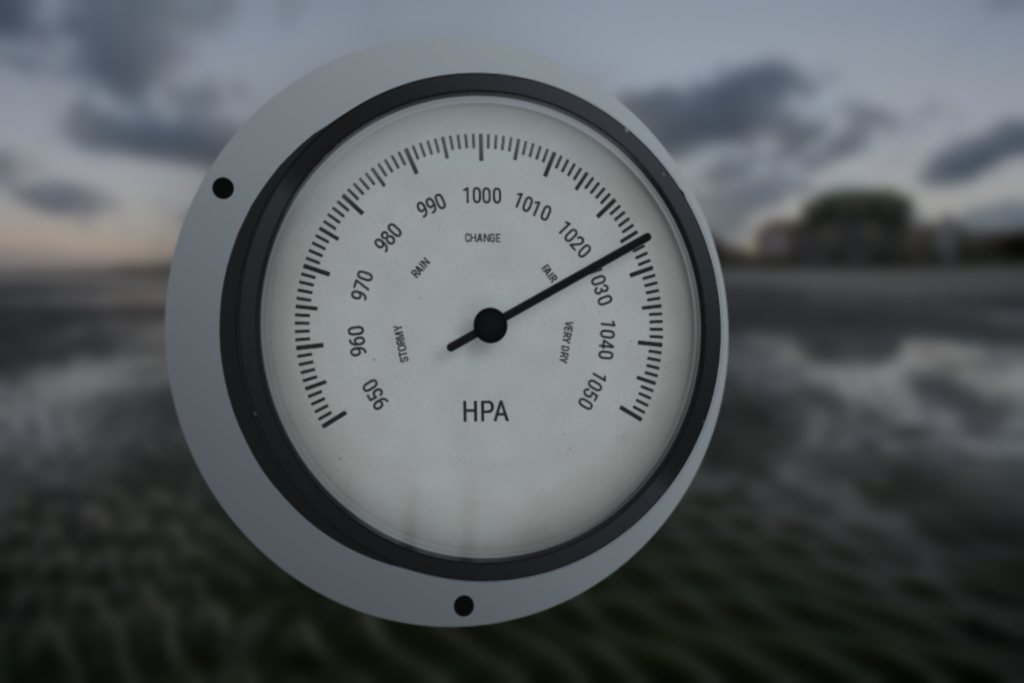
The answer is 1026 hPa
